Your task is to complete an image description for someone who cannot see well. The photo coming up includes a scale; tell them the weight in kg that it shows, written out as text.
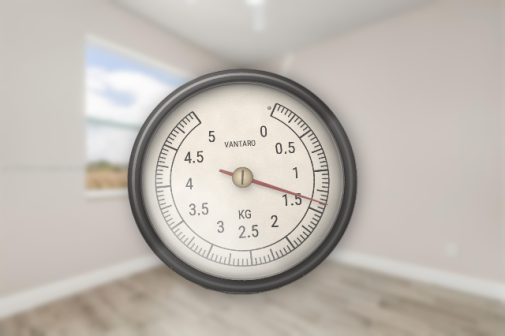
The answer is 1.4 kg
